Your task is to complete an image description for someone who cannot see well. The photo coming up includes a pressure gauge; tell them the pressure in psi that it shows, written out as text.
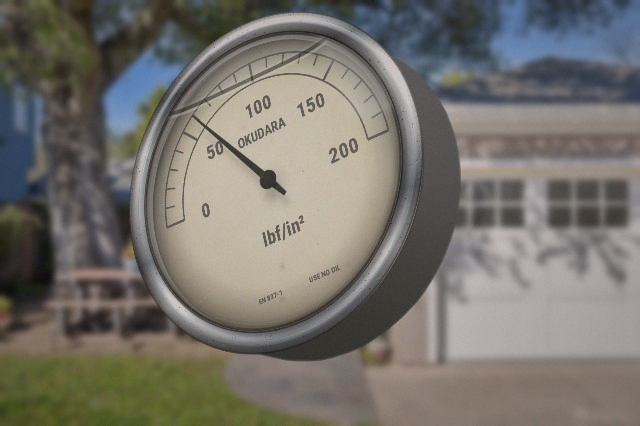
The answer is 60 psi
